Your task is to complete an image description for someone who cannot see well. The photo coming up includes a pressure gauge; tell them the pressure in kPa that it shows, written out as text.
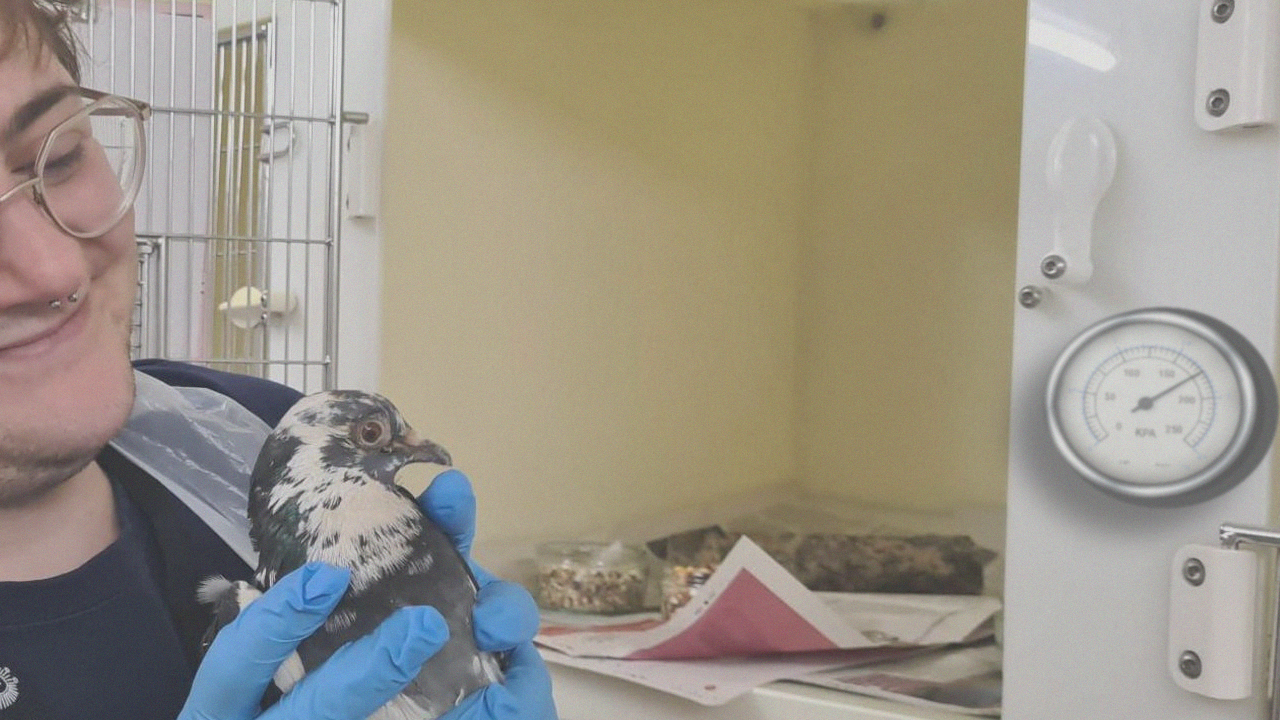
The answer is 175 kPa
